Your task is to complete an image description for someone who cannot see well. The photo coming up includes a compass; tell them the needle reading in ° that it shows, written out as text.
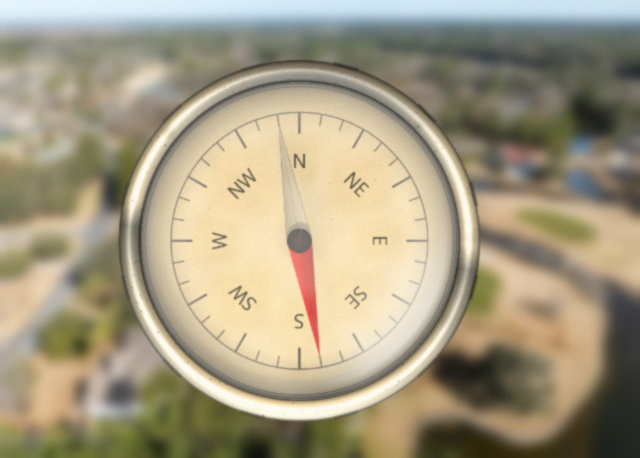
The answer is 170 °
